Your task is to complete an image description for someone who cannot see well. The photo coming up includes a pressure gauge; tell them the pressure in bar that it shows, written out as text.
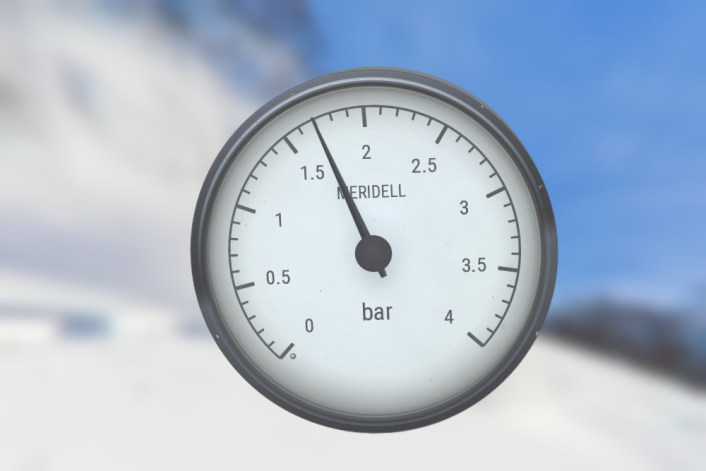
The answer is 1.7 bar
